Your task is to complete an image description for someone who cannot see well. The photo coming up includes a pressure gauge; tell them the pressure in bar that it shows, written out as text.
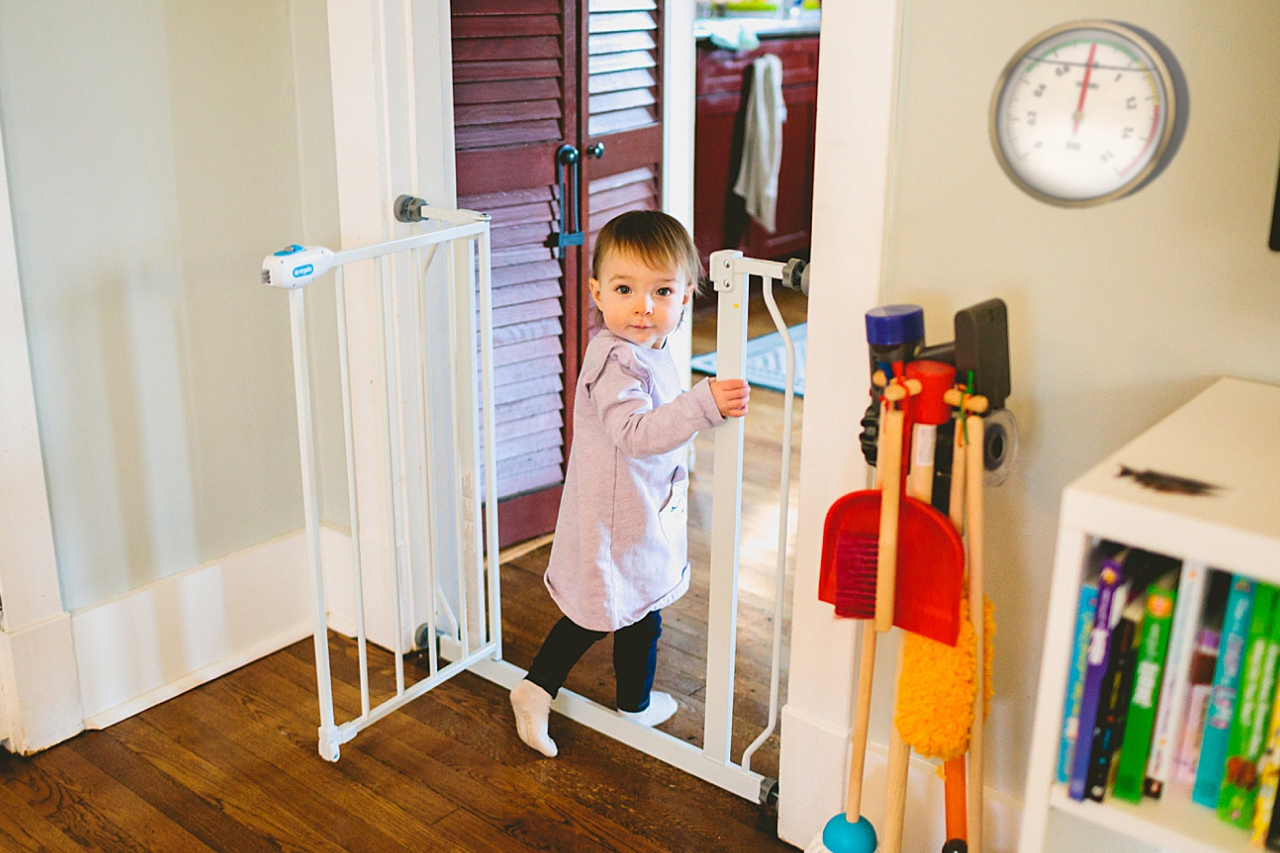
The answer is 0.8 bar
